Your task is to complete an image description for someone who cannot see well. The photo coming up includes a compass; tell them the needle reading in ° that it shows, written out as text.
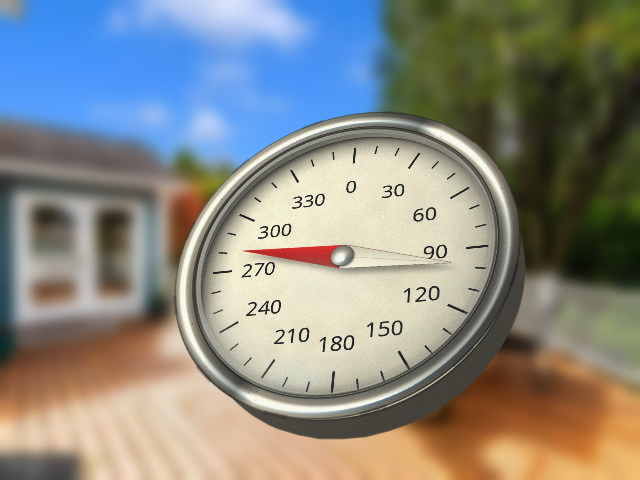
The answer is 280 °
